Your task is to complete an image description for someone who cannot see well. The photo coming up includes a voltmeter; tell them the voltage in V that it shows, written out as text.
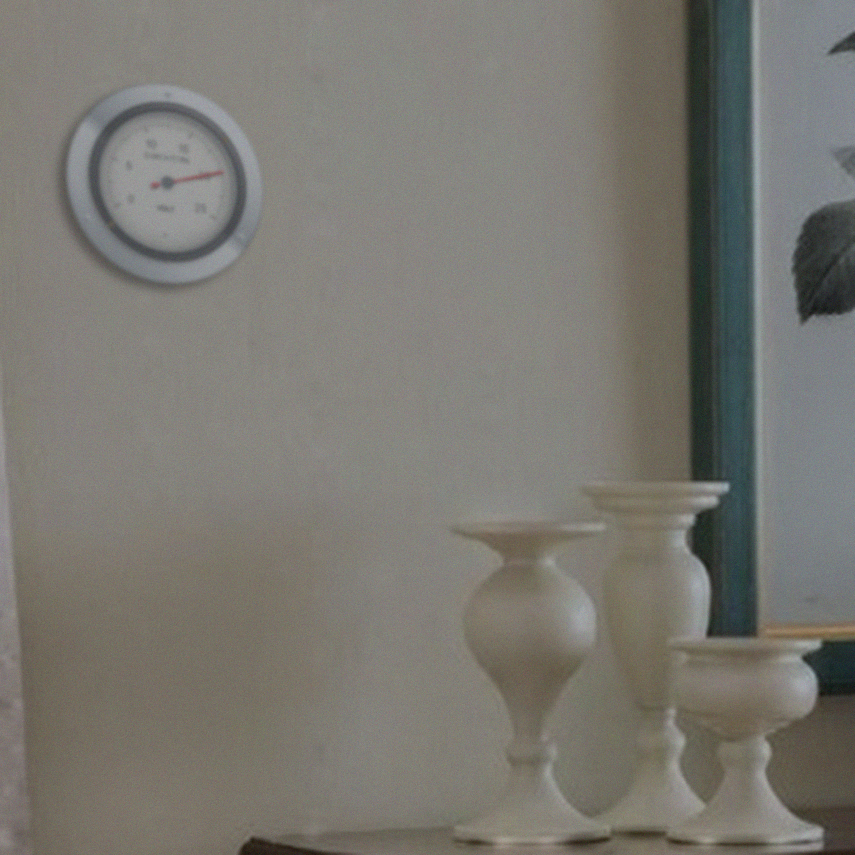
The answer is 20 V
